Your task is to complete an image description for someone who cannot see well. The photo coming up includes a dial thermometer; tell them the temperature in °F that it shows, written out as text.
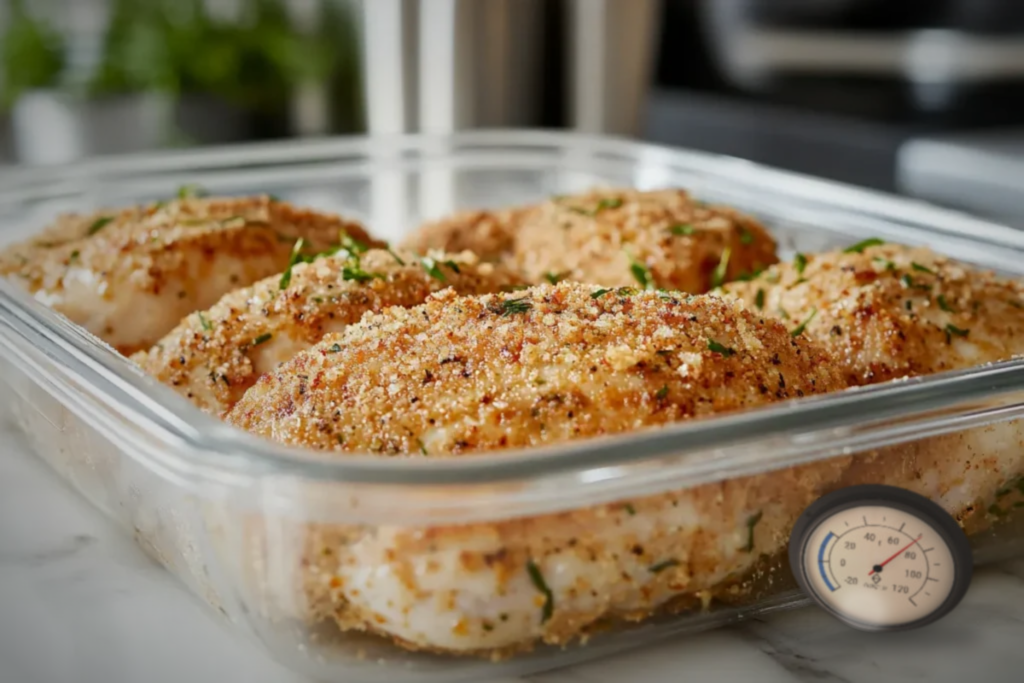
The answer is 70 °F
